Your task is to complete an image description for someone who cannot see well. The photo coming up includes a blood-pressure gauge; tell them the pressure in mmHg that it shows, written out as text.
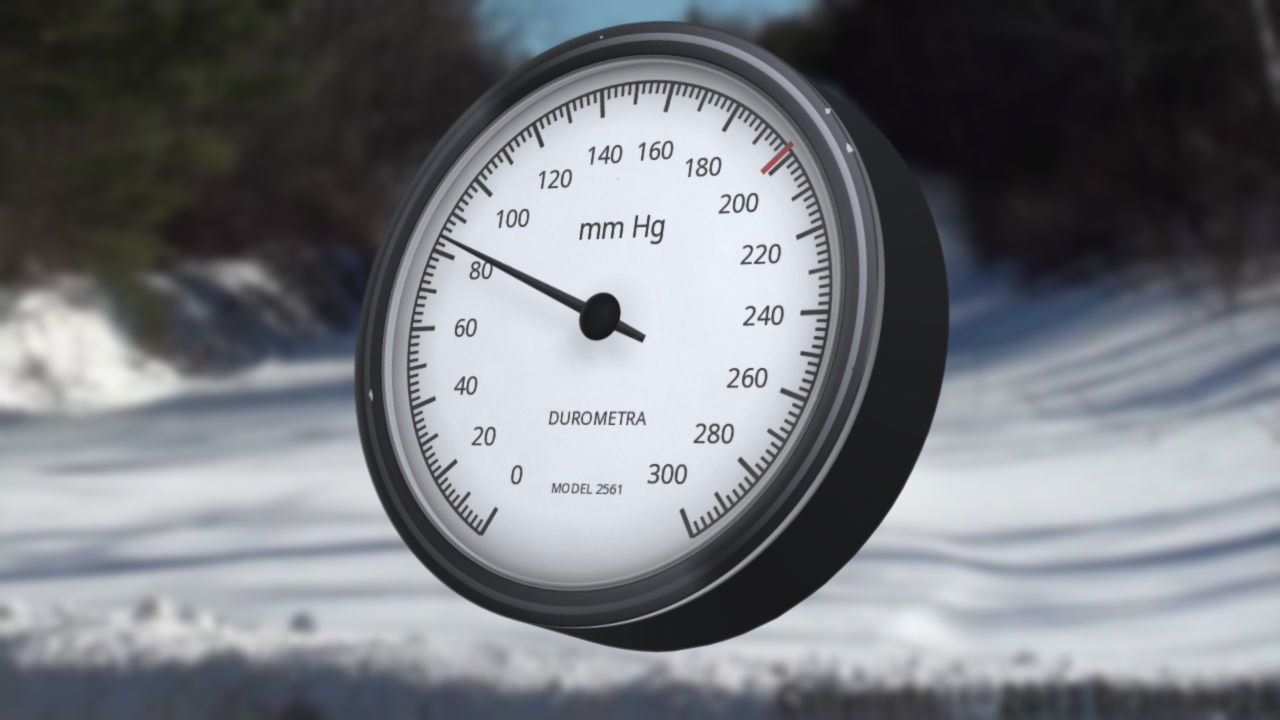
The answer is 84 mmHg
